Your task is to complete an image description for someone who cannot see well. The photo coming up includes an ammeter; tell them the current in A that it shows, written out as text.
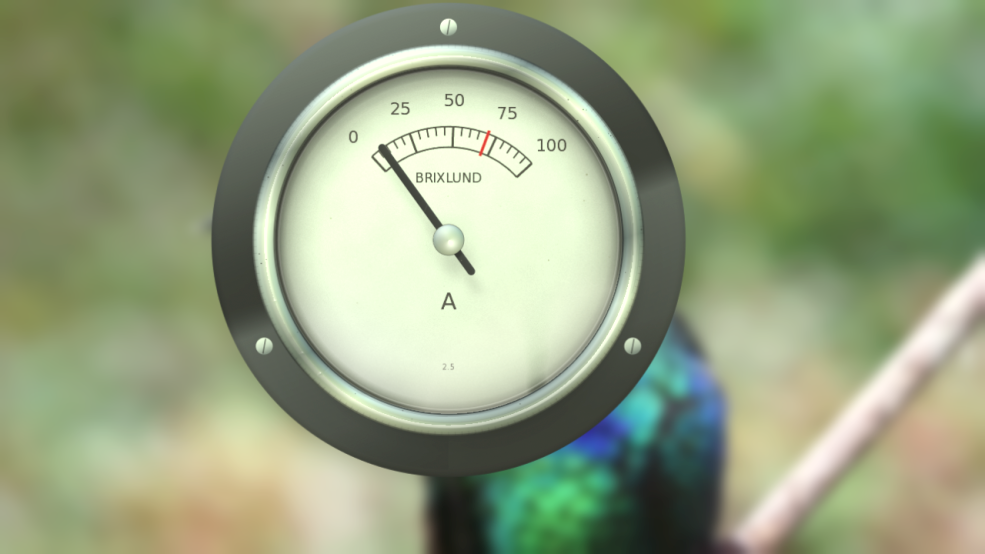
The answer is 7.5 A
